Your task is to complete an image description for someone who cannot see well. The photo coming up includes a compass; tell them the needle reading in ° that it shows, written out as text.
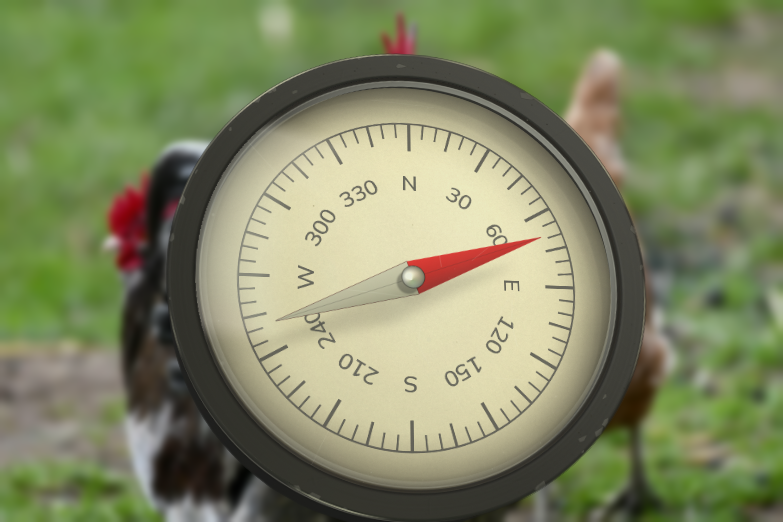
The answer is 70 °
